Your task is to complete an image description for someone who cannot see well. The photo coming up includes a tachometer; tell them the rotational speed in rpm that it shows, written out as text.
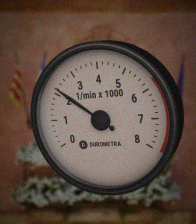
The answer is 2200 rpm
